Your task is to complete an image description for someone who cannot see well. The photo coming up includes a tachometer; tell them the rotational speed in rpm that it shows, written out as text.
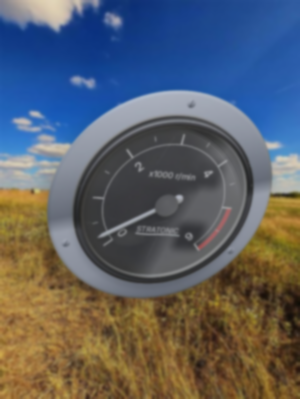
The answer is 250 rpm
